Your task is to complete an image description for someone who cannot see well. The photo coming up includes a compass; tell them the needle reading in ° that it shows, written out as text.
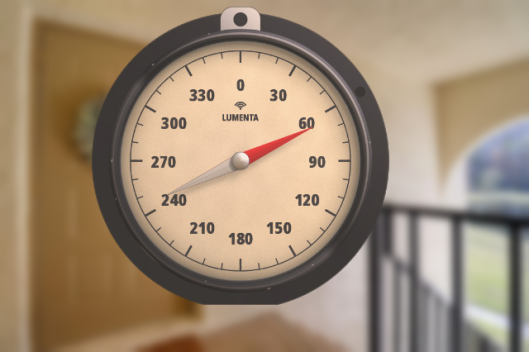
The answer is 65 °
